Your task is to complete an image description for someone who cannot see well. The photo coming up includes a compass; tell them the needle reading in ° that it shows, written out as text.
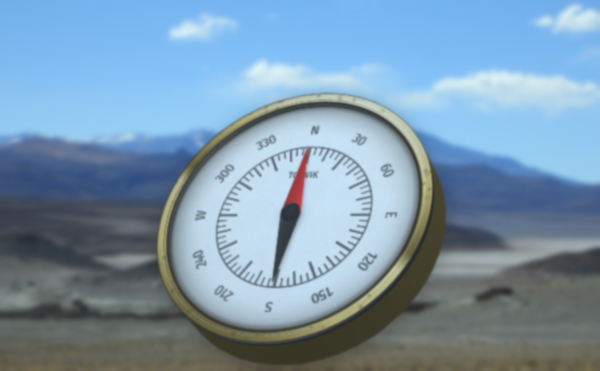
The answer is 0 °
